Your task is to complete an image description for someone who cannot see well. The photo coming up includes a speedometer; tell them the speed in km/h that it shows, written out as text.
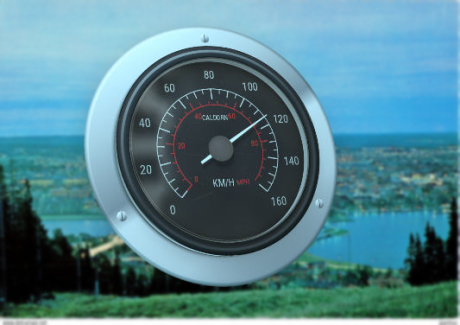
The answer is 115 km/h
